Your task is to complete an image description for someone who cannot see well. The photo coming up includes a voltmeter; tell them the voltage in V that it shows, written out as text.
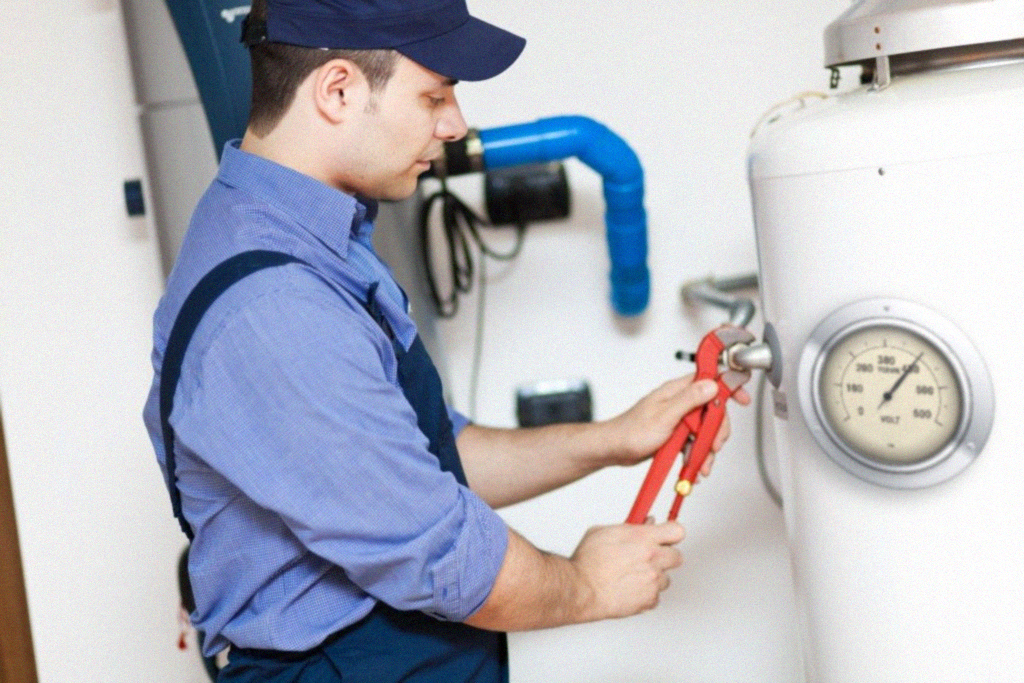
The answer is 400 V
